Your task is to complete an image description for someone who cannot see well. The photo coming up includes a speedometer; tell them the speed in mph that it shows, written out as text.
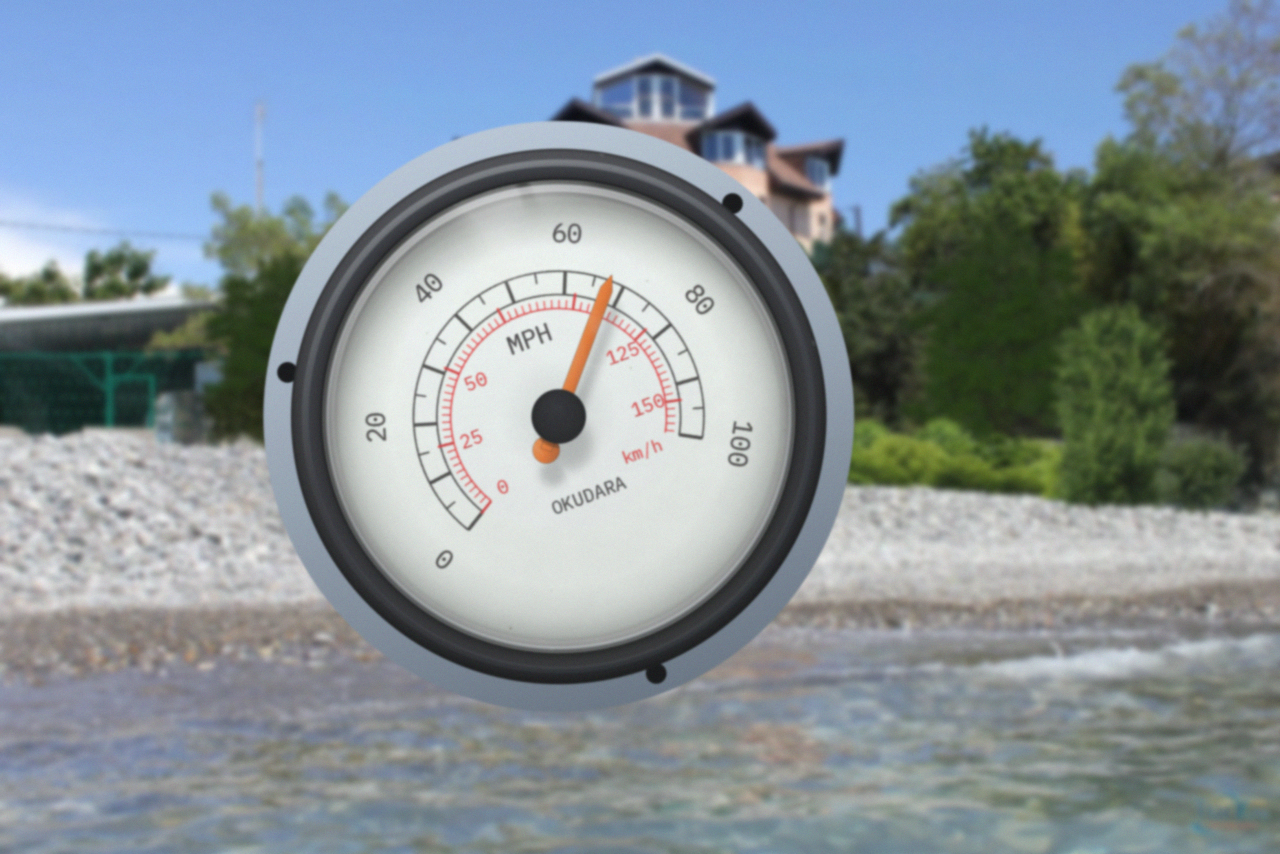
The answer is 67.5 mph
